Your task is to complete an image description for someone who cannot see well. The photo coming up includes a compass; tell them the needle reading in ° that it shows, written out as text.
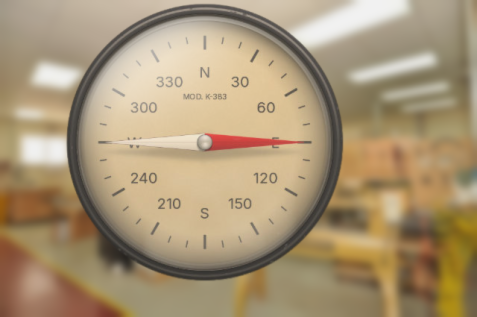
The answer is 90 °
